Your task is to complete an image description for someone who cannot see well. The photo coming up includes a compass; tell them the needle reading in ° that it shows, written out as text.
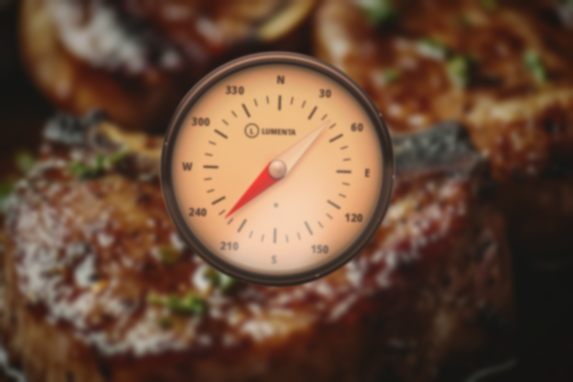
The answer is 225 °
